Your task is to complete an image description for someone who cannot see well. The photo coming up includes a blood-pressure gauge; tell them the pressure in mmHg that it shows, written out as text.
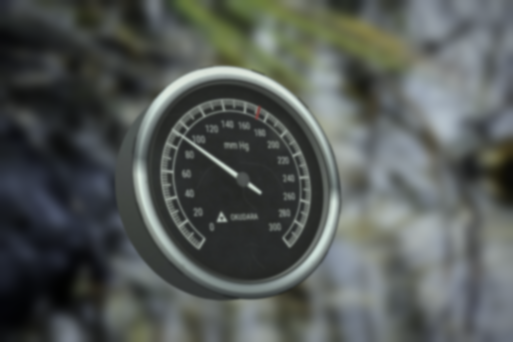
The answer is 90 mmHg
